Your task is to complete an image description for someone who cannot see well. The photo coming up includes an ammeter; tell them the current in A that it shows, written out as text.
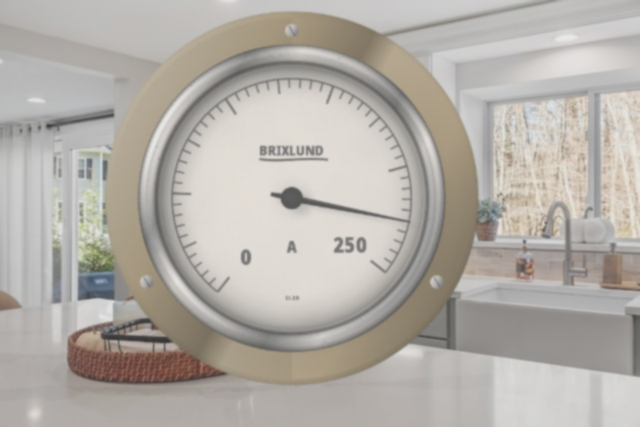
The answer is 225 A
